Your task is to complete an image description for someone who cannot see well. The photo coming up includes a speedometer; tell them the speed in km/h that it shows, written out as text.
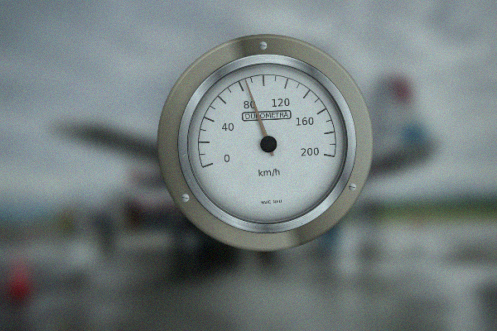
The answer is 85 km/h
